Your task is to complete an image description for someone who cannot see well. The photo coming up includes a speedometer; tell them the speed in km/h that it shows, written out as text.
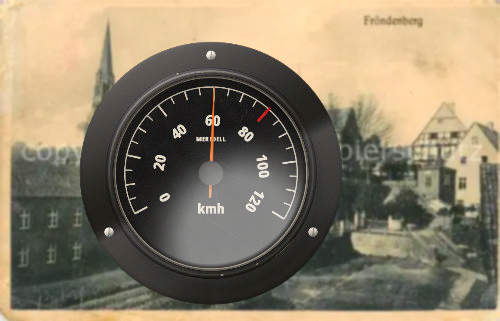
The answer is 60 km/h
